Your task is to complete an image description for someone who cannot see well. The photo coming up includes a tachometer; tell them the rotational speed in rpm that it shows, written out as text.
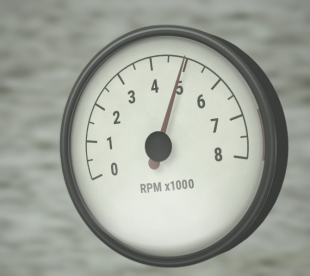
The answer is 5000 rpm
